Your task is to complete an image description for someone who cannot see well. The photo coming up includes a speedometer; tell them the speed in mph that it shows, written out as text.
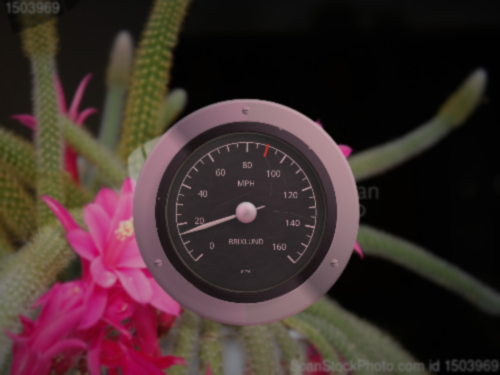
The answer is 15 mph
